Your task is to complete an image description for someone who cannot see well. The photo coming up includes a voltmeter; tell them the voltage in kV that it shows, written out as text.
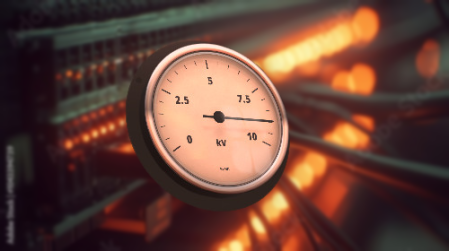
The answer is 9 kV
